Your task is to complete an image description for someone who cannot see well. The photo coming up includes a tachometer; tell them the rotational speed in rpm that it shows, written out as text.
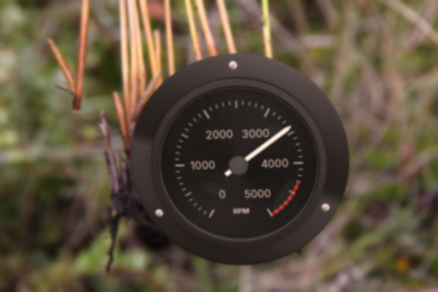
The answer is 3400 rpm
